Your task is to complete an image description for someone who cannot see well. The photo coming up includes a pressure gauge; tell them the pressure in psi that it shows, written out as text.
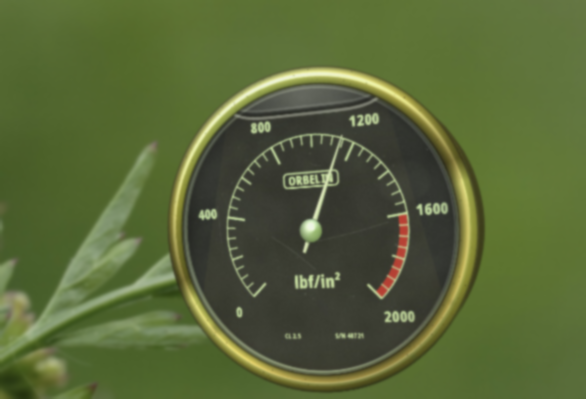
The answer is 1150 psi
